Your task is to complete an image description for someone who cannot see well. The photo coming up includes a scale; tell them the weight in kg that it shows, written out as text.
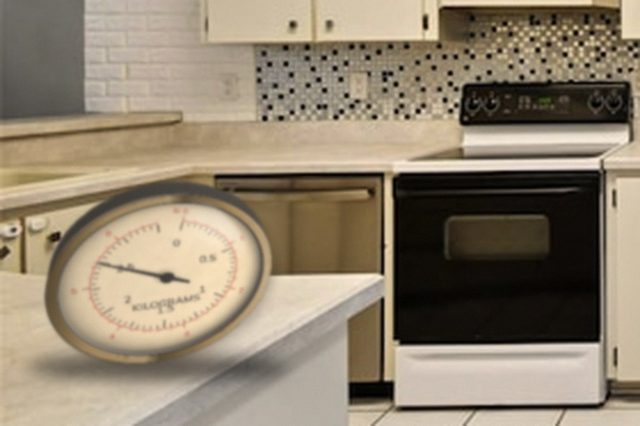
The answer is 2.5 kg
